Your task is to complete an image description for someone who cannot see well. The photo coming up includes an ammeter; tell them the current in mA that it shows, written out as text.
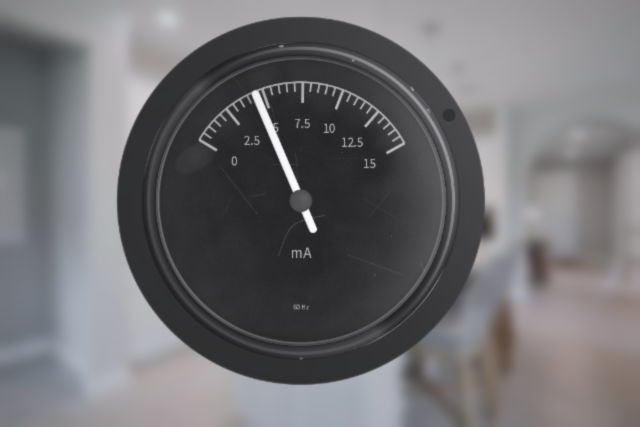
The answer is 4.5 mA
